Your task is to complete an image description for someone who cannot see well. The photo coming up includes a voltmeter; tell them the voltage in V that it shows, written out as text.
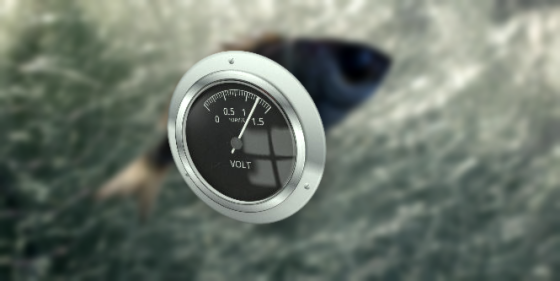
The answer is 1.25 V
